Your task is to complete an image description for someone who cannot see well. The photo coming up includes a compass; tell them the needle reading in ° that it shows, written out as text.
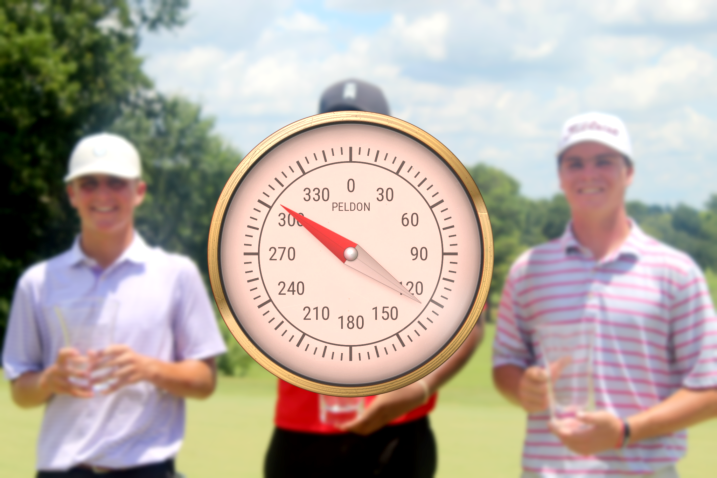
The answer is 305 °
